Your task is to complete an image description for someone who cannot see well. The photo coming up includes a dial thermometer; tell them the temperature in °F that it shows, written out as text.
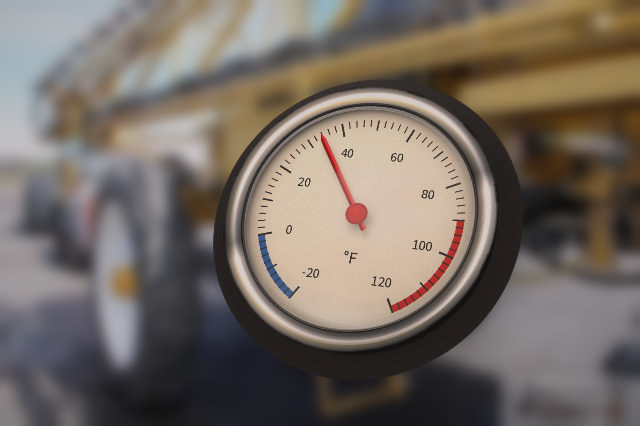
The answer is 34 °F
